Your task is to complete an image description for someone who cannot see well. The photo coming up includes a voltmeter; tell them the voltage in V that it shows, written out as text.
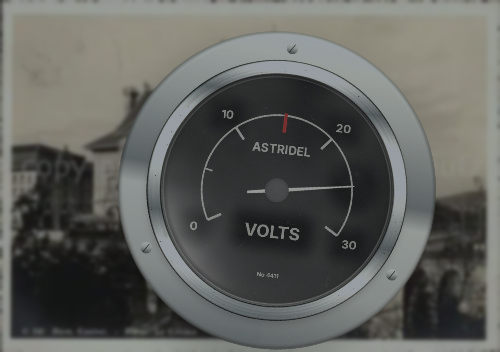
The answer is 25 V
